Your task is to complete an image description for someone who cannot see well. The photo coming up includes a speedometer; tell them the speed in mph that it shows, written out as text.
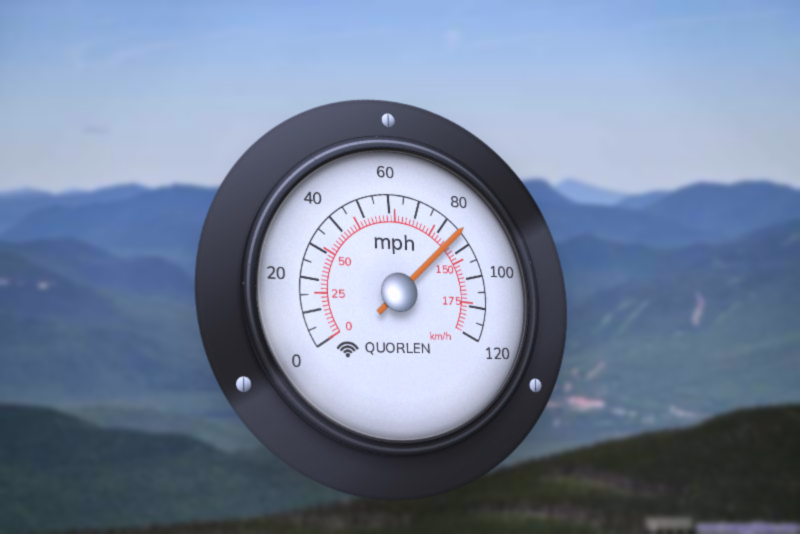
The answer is 85 mph
